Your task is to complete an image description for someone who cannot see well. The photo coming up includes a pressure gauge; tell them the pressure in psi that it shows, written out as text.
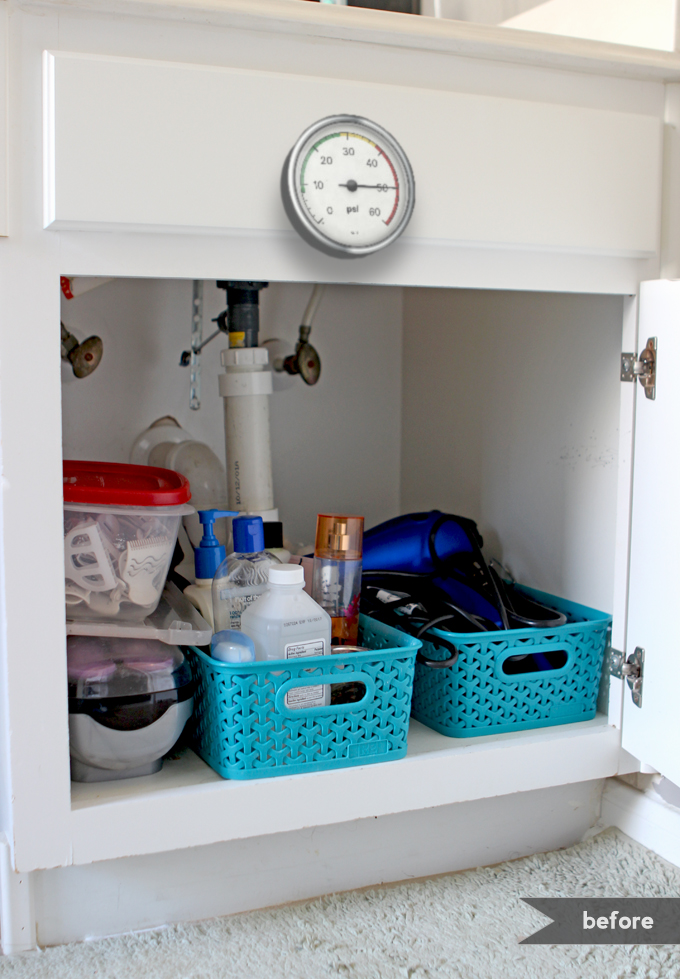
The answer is 50 psi
